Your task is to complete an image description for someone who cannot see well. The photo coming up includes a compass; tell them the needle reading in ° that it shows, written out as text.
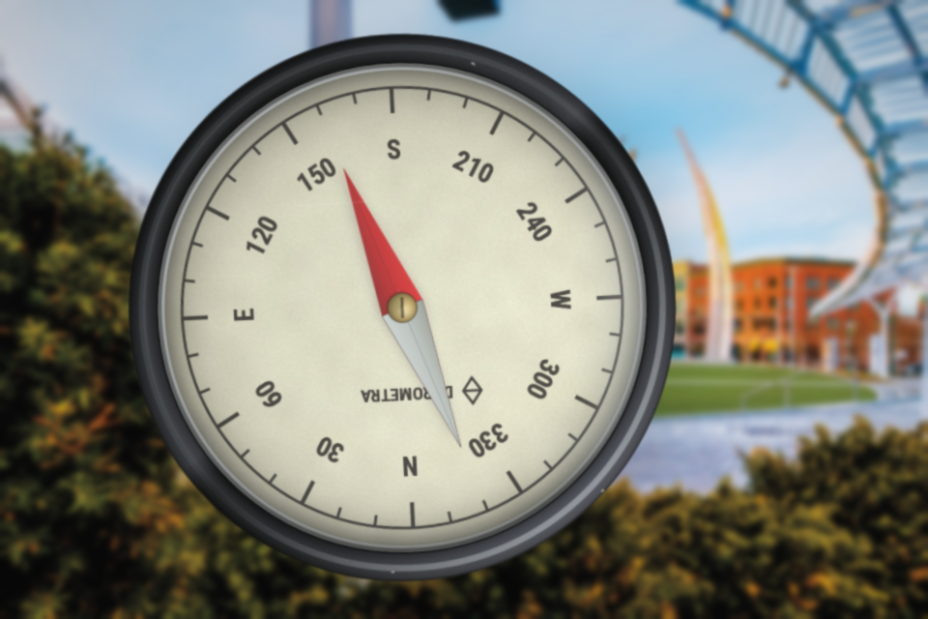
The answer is 160 °
